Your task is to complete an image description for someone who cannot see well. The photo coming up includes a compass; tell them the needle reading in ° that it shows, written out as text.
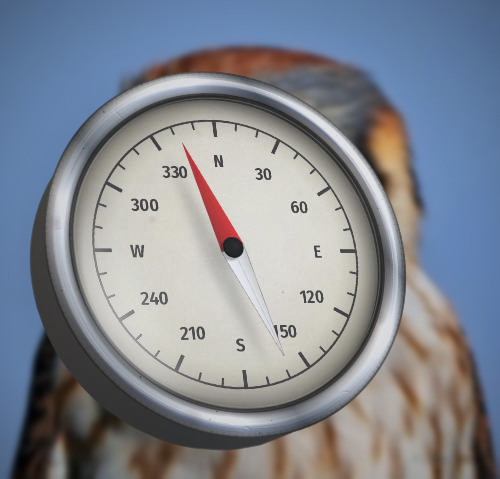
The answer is 340 °
